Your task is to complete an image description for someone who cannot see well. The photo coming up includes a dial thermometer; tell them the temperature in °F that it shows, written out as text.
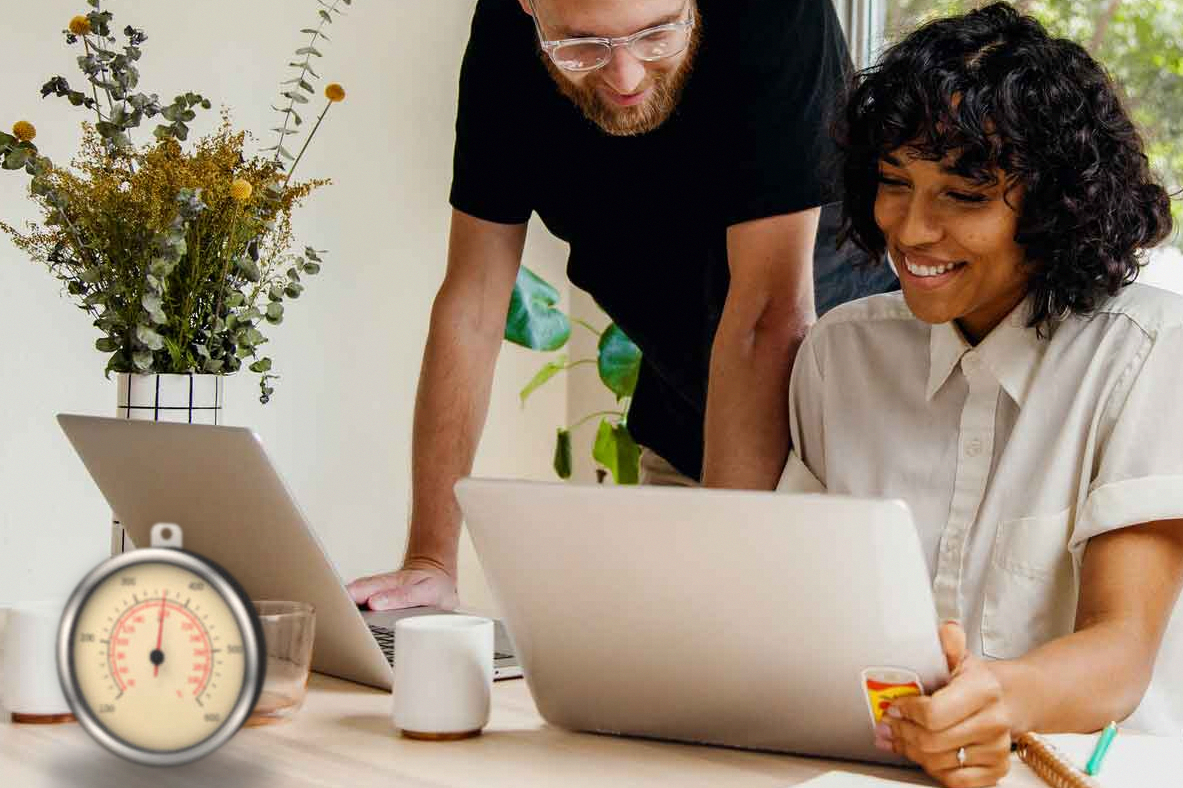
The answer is 360 °F
